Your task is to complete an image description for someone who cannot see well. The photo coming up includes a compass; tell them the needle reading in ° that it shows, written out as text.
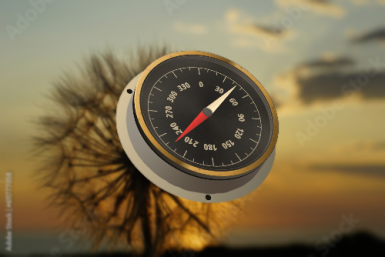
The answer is 225 °
